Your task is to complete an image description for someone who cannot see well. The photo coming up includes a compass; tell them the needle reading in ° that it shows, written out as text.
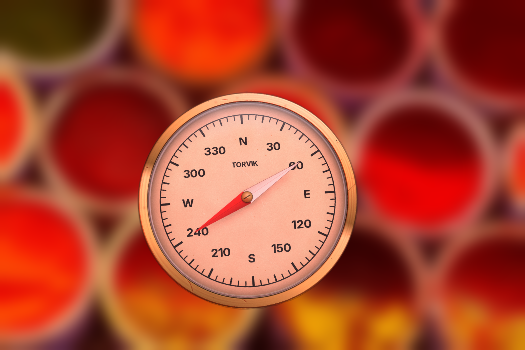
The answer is 240 °
